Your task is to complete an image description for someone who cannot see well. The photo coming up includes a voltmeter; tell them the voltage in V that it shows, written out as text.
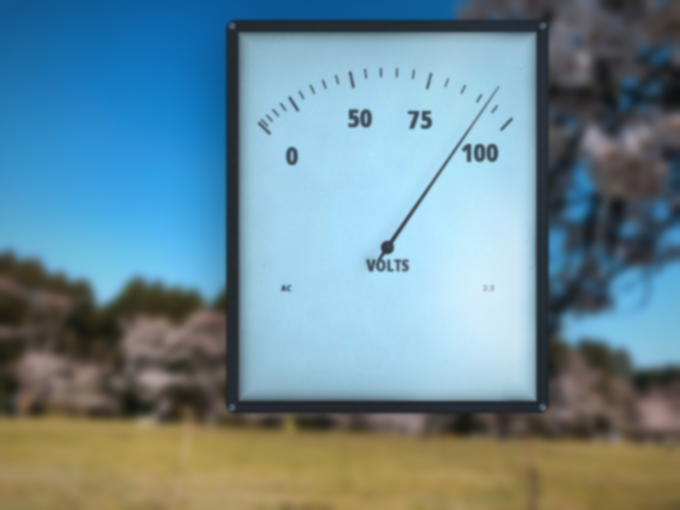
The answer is 92.5 V
